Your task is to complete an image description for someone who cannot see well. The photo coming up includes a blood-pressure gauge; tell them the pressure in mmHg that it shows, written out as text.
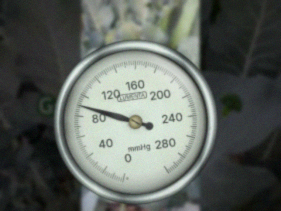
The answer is 90 mmHg
